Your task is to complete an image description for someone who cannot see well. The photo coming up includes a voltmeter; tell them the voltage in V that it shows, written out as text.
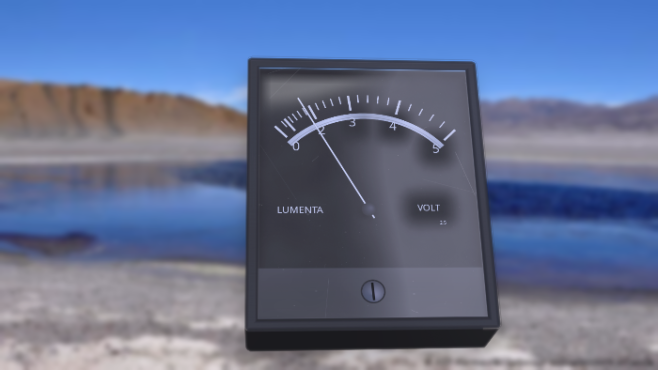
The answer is 1.8 V
